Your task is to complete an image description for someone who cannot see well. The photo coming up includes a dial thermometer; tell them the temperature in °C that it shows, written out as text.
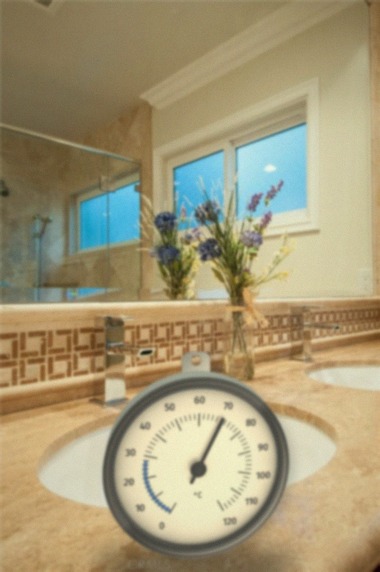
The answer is 70 °C
